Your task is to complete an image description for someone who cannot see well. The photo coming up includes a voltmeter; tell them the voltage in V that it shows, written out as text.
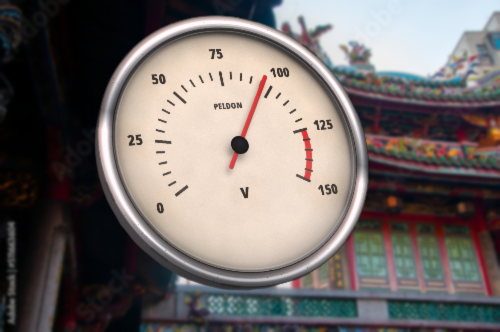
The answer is 95 V
